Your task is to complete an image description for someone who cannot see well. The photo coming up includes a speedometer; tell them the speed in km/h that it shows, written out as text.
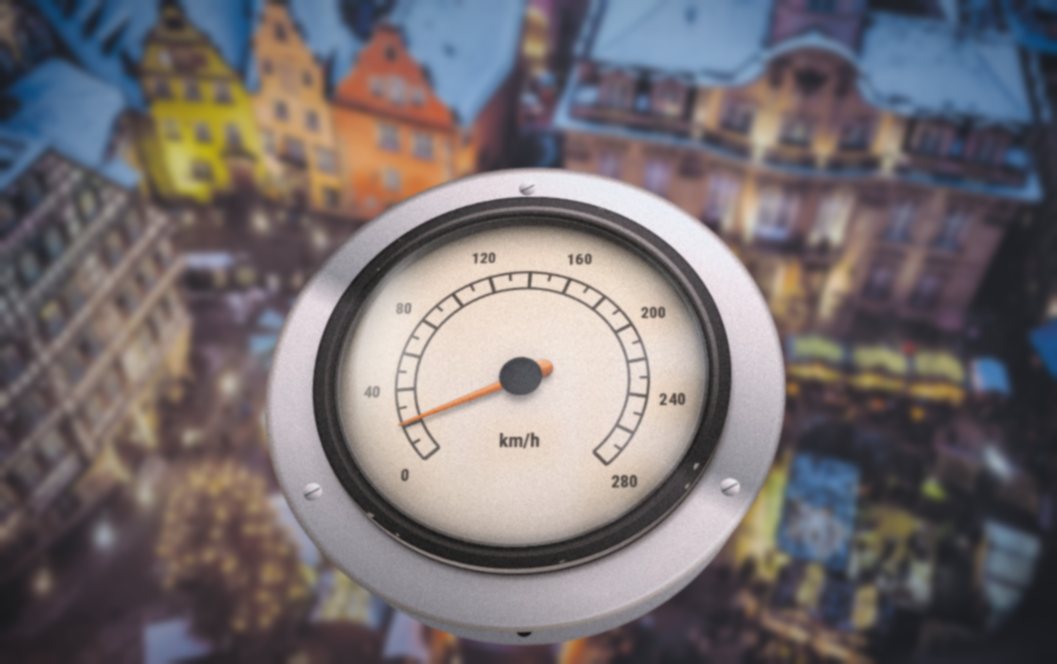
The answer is 20 km/h
